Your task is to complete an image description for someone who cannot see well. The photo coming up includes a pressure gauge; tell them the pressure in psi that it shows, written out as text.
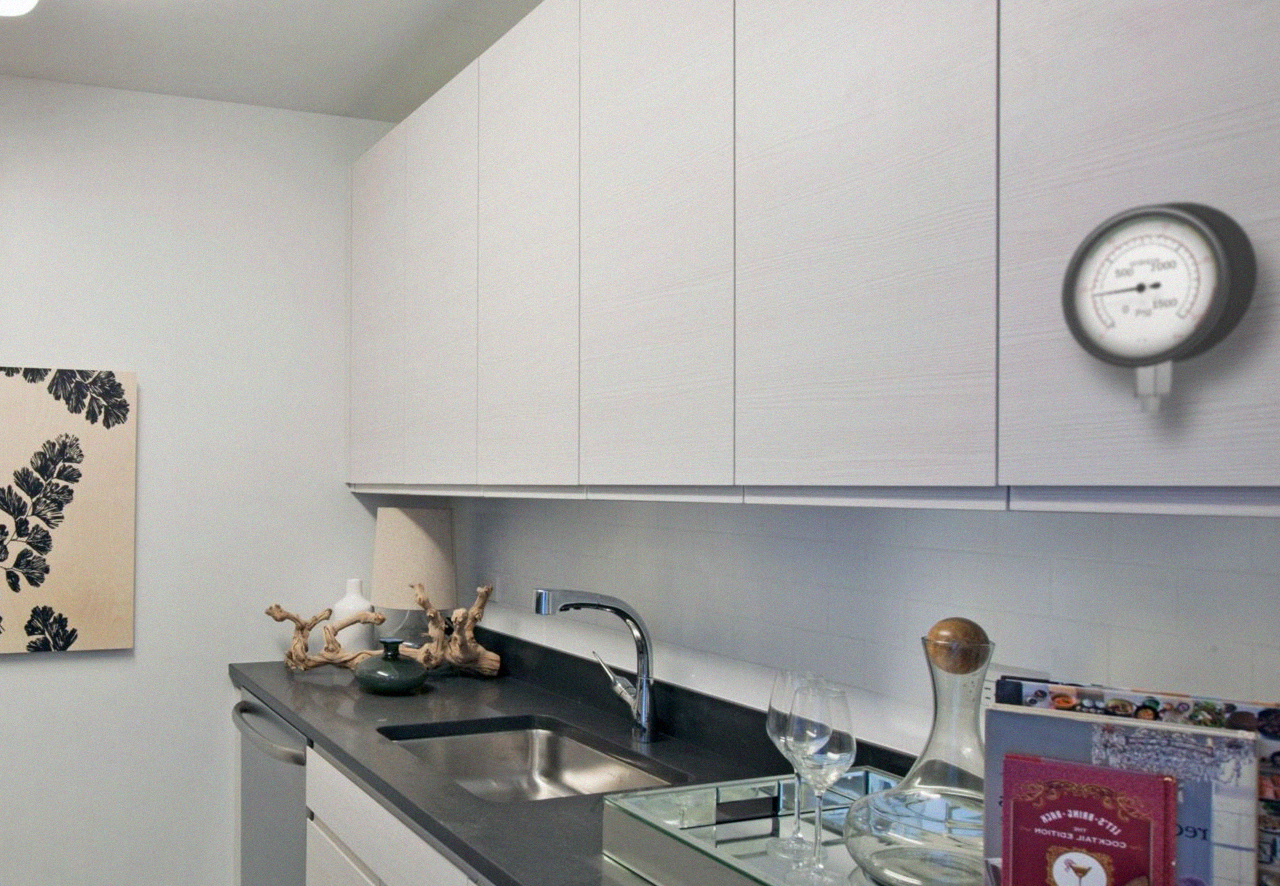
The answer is 250 psi
